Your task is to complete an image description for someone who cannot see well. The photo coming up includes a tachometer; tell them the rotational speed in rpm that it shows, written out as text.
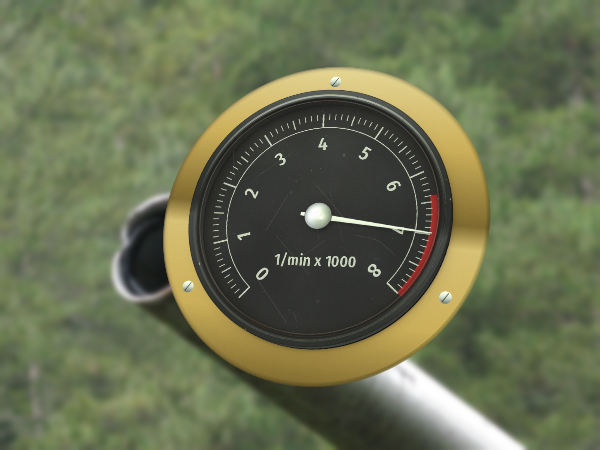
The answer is 7000 rpm
